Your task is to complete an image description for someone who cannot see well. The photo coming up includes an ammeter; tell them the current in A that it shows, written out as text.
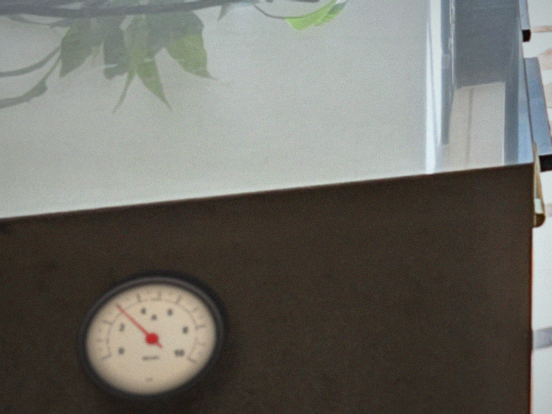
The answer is 3 A
